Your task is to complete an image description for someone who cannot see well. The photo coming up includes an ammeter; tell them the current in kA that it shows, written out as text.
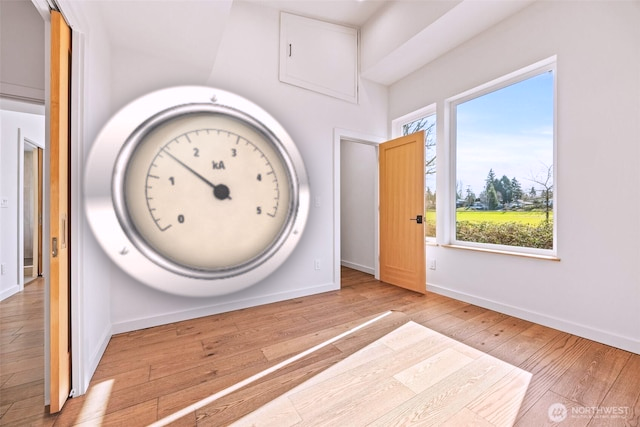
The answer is 1.5 kA
